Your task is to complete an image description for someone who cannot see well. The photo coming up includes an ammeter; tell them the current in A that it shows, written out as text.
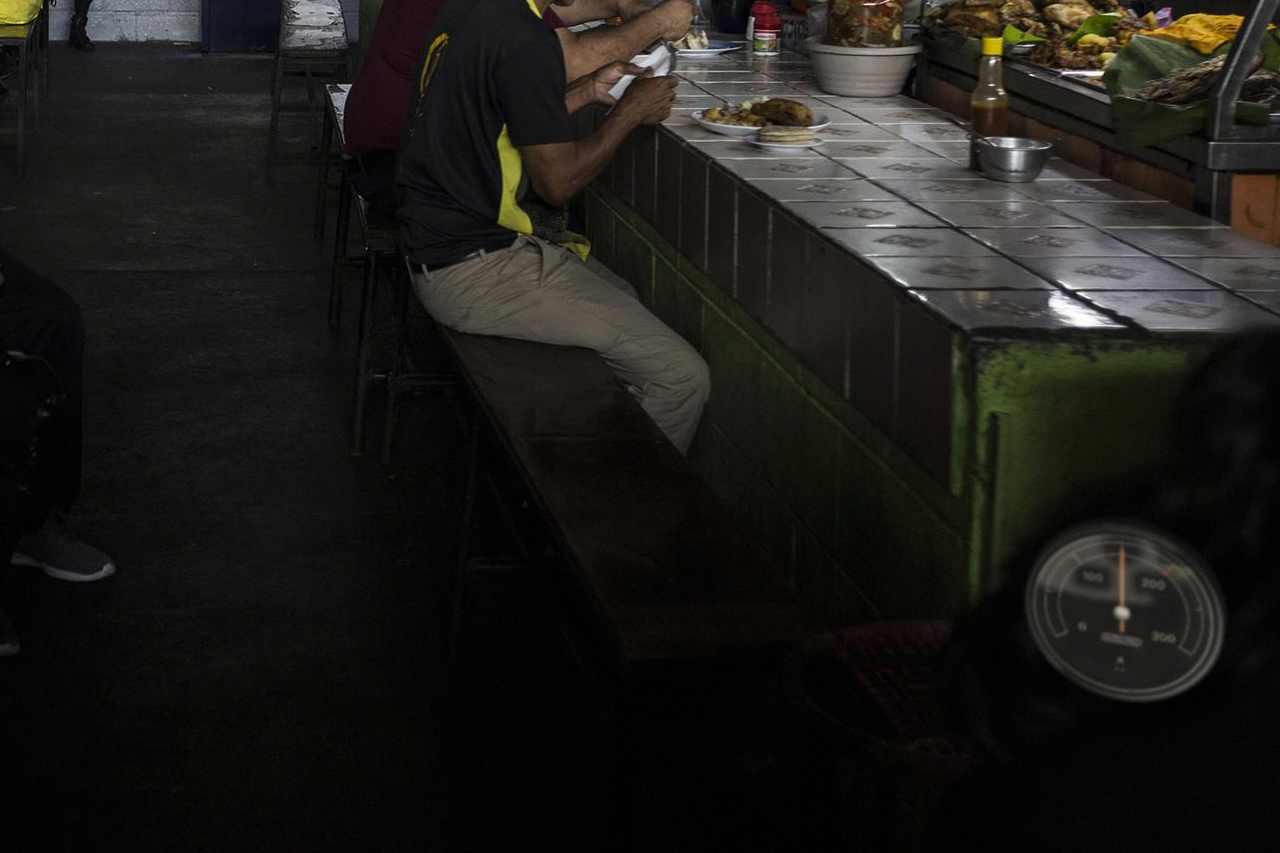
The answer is 150 A
